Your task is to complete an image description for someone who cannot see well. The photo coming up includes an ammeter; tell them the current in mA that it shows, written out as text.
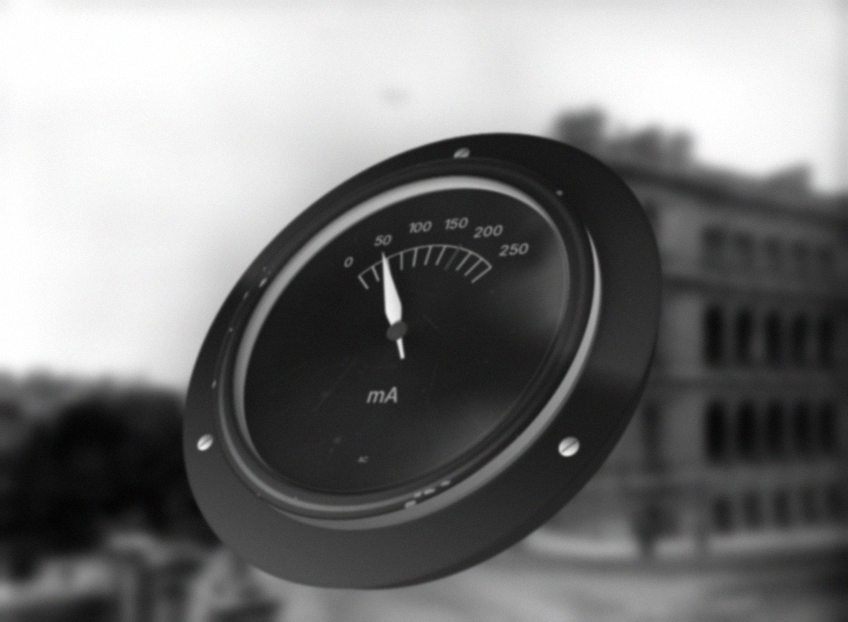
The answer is 50 mA
